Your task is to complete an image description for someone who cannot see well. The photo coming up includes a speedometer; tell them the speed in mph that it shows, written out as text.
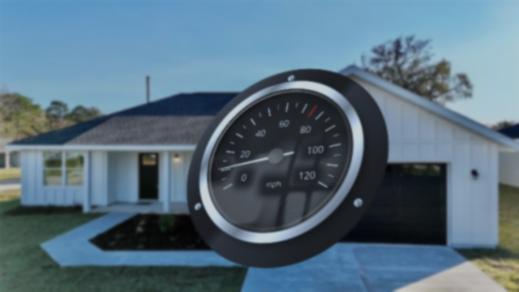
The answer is 10 mph
